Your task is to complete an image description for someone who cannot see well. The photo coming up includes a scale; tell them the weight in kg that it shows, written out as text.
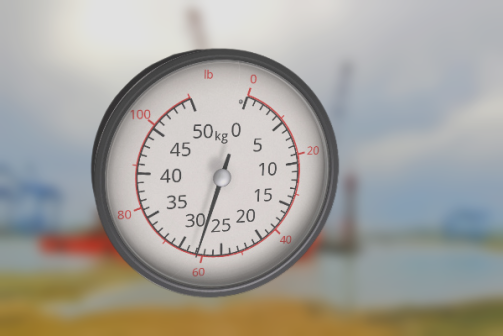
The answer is 28 kg
